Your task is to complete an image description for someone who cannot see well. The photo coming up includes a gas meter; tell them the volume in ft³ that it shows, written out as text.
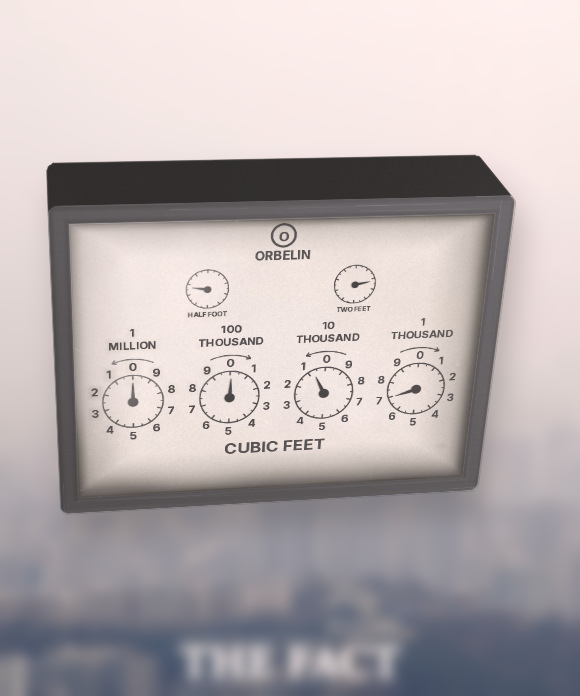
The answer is 700 ft³
